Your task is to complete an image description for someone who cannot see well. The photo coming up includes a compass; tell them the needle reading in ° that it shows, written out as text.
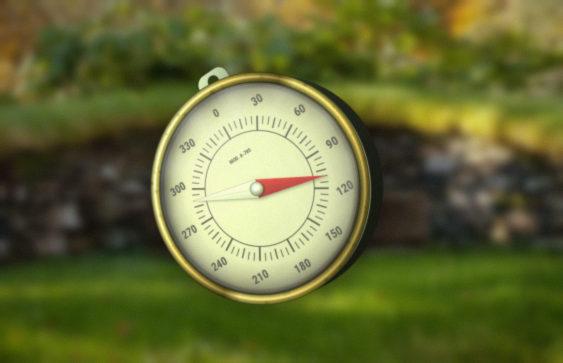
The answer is 110 °
